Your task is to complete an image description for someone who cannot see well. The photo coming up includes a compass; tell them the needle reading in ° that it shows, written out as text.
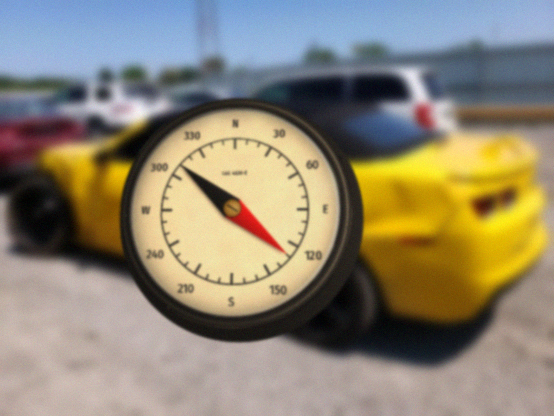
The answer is 130 °
